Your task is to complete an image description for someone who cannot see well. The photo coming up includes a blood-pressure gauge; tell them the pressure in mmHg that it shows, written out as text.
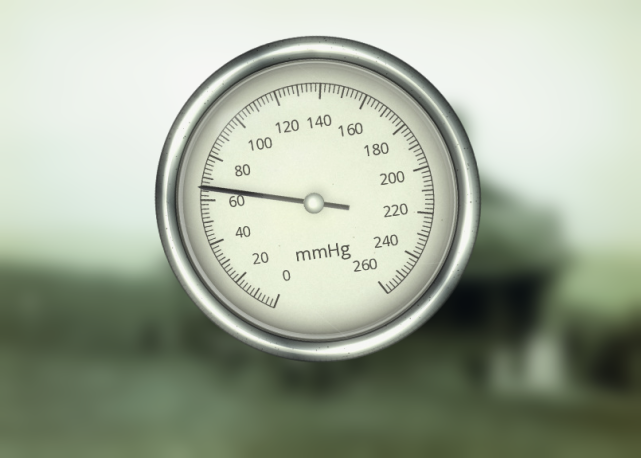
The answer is 66 mmHg
